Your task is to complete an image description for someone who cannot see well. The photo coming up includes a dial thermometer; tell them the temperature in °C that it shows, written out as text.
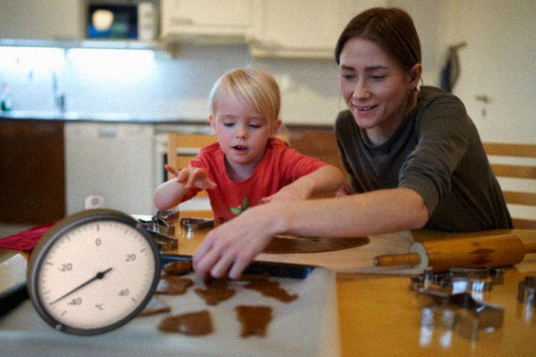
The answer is -34 °C
